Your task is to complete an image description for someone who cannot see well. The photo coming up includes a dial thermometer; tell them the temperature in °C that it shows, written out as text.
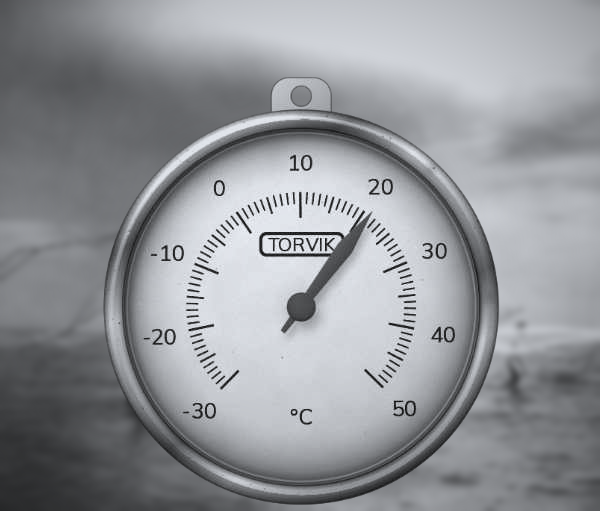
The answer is 21 °C
